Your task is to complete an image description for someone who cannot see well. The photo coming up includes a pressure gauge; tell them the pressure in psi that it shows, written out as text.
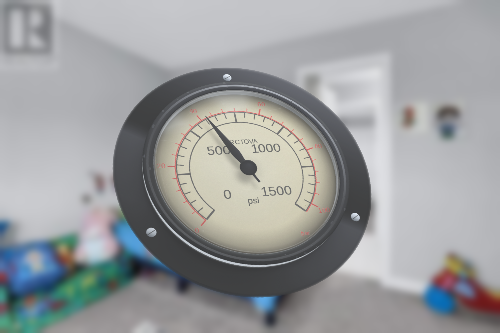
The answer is 600 psi
